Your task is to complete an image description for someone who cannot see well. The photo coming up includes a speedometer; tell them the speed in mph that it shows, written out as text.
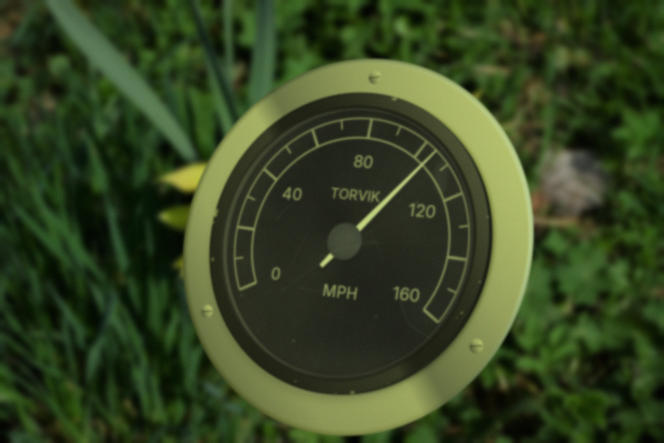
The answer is 105 mph
